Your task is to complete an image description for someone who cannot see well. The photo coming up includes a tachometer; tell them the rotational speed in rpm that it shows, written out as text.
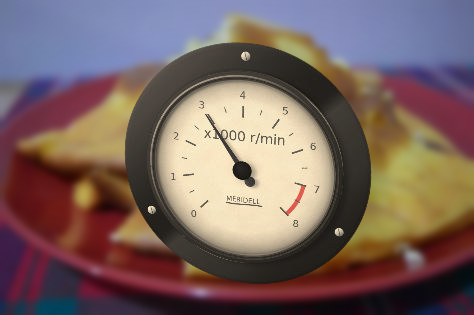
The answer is 3000 rpm
